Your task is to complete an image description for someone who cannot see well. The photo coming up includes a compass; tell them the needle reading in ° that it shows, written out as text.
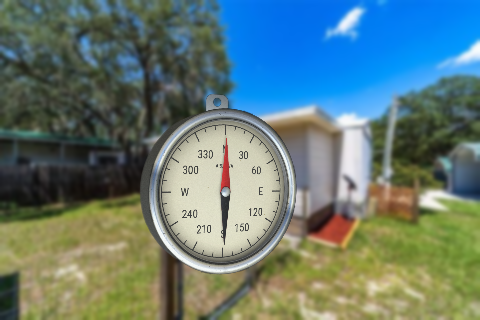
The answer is 0 °
